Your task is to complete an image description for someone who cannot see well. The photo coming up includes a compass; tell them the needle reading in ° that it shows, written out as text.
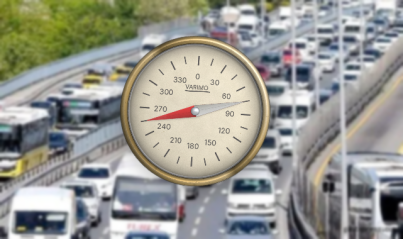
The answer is 255 °
